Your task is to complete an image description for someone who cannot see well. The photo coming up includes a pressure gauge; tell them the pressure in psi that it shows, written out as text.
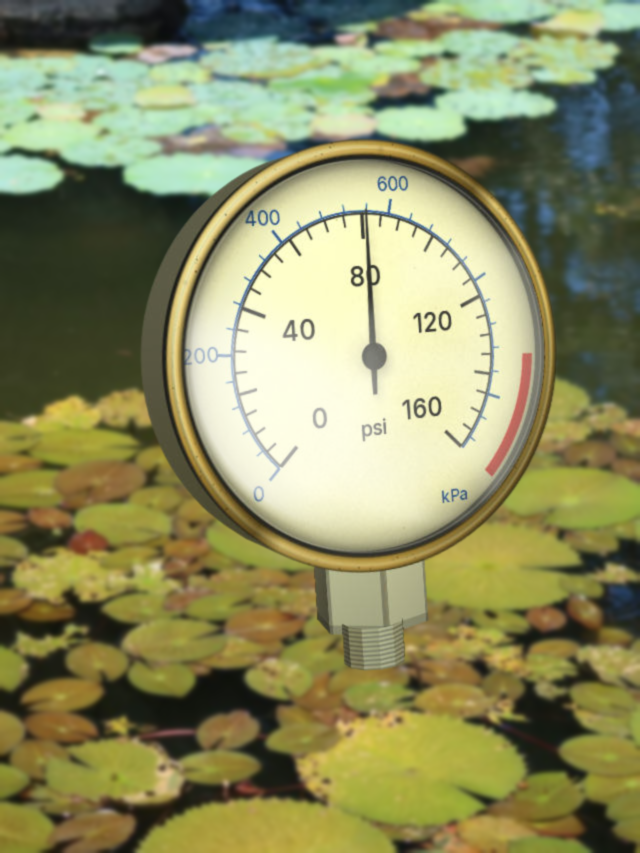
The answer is 80 psi
